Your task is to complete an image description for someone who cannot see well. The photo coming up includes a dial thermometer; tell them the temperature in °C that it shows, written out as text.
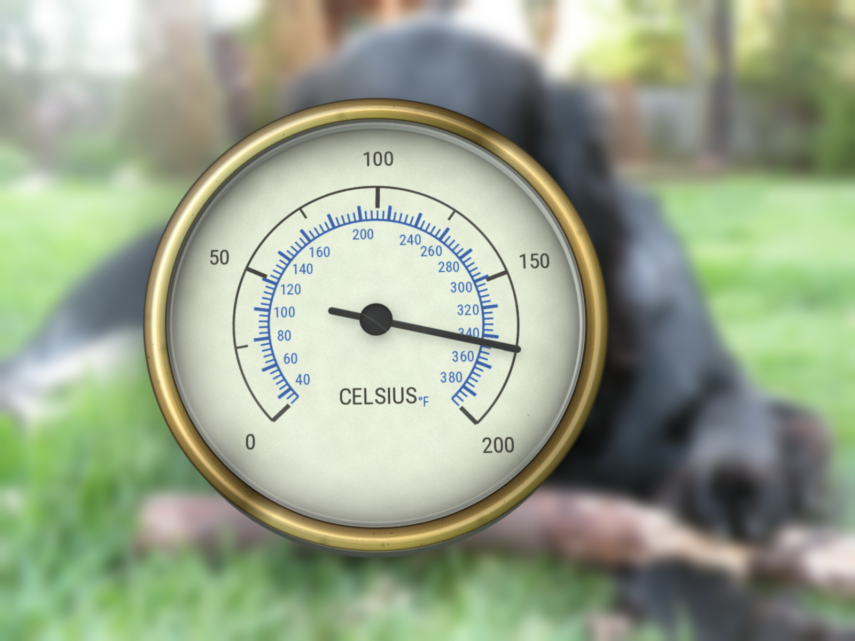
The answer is 175 °C
